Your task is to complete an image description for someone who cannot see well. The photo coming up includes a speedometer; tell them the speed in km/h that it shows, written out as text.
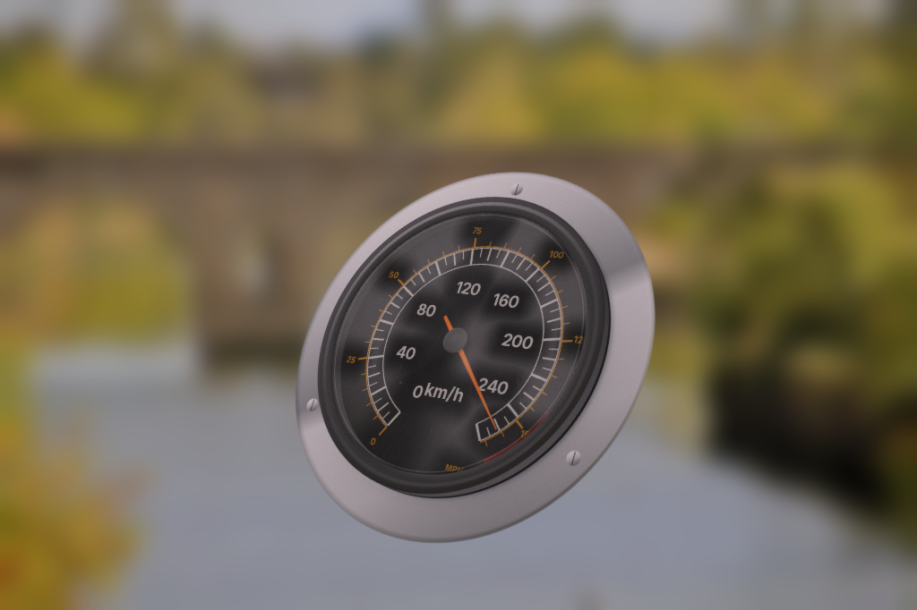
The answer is 250 km/h
